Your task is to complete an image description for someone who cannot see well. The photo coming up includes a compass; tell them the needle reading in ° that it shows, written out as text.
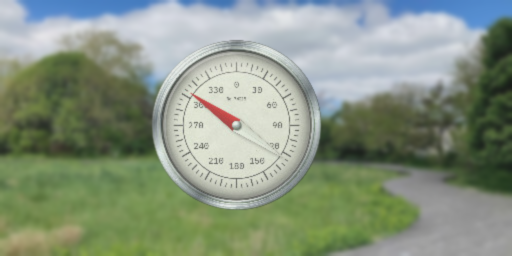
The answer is 305 °
